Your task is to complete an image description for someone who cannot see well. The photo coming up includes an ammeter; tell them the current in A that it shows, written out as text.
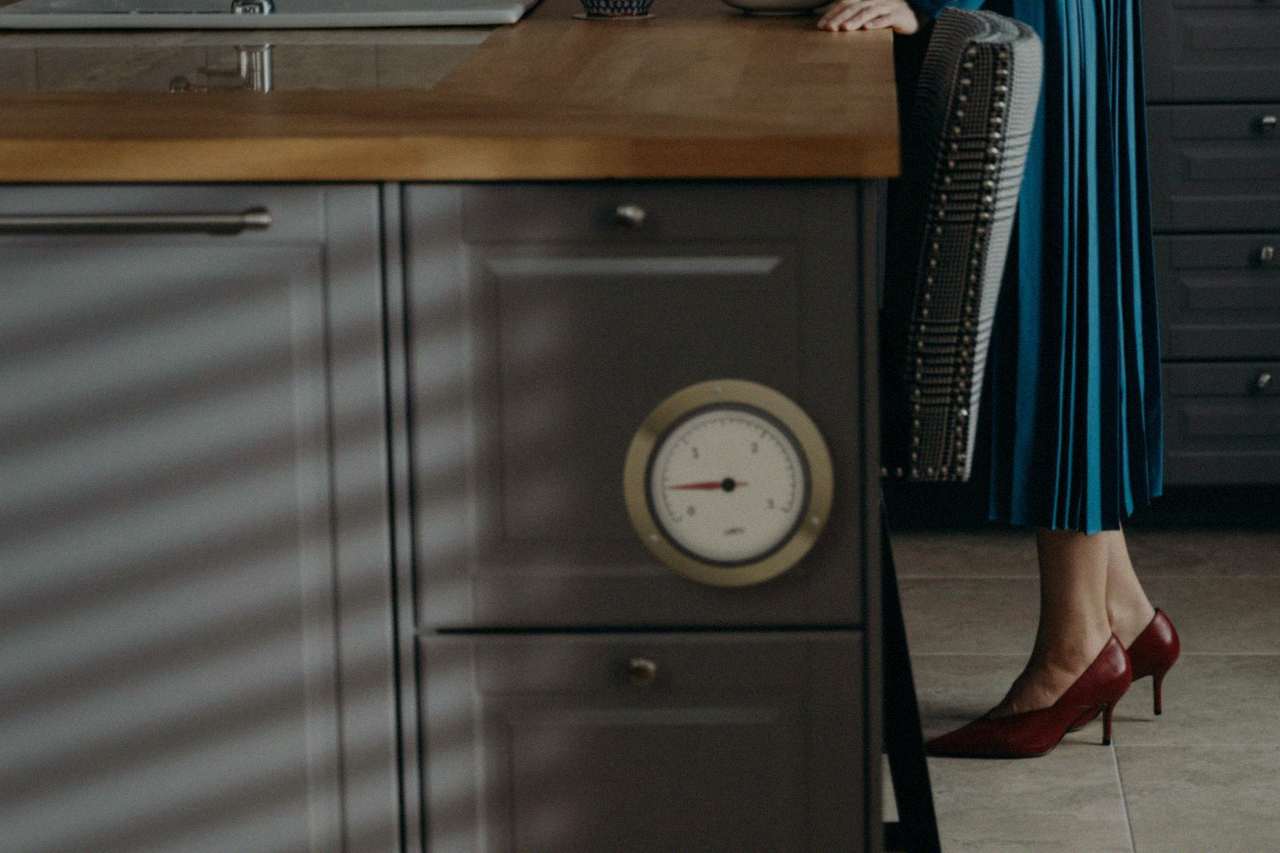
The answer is 0.4 A
